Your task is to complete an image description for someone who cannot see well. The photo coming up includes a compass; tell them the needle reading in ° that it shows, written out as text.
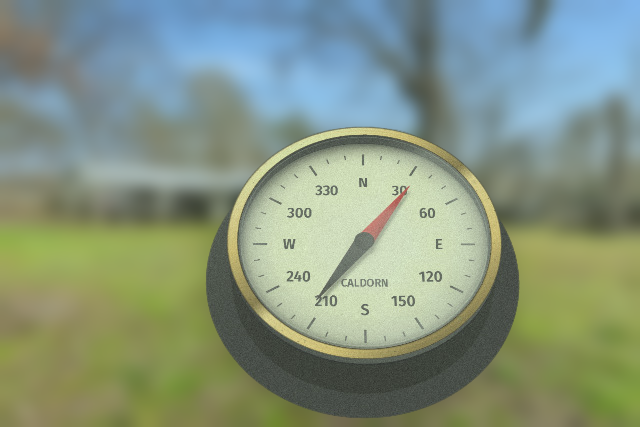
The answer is 35 °
